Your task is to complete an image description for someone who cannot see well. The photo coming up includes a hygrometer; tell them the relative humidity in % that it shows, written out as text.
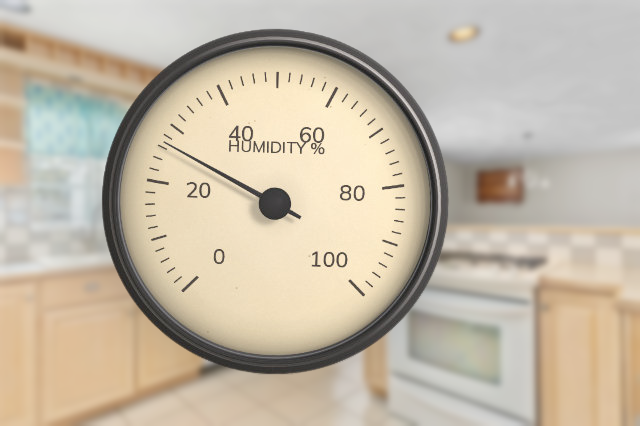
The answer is 27 %
